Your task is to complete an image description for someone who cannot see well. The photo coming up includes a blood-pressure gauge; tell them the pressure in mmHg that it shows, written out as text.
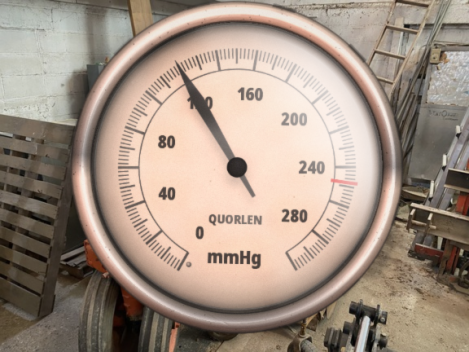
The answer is 120 mmHg
